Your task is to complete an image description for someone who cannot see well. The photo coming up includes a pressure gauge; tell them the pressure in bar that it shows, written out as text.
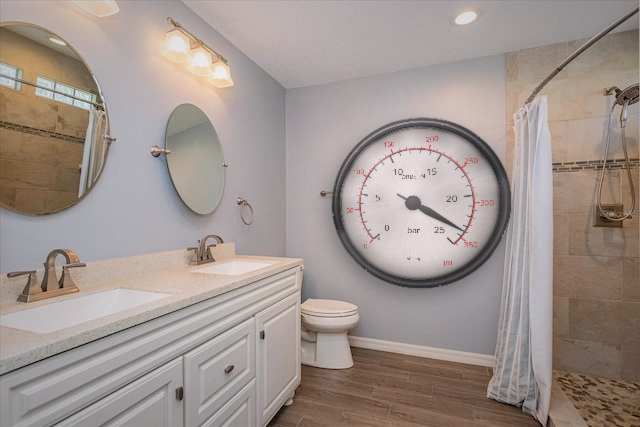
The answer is 23.5 bar
